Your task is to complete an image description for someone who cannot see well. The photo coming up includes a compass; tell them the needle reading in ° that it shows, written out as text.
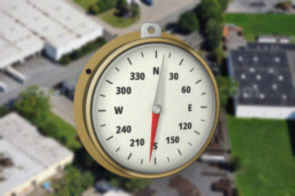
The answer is 187.5 °
